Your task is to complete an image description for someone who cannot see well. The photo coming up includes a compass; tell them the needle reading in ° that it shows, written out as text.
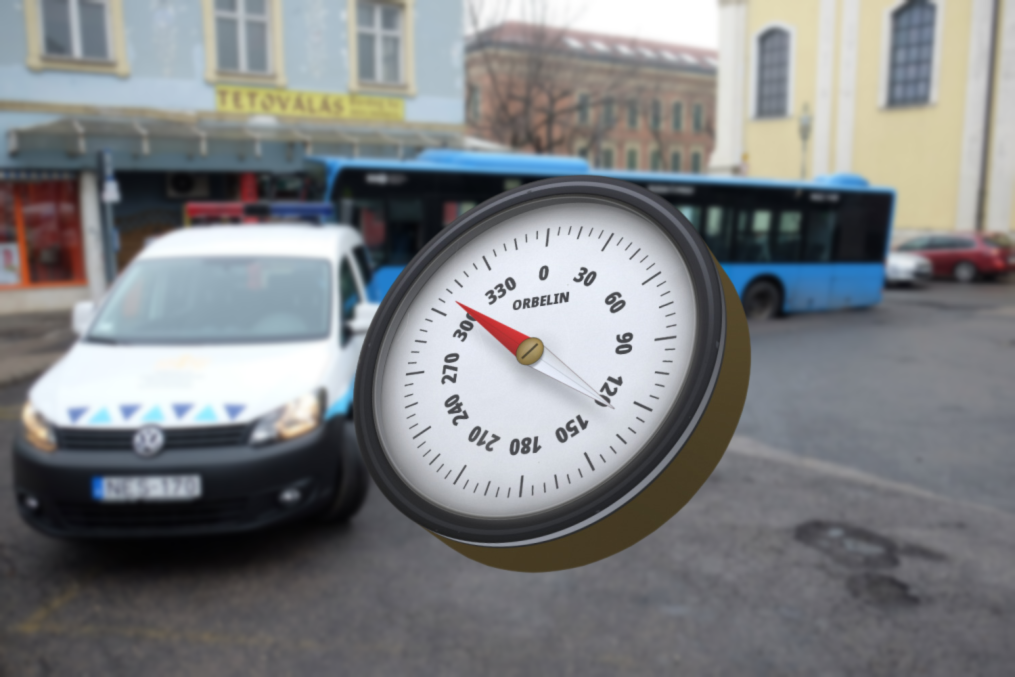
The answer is 307.5 °
